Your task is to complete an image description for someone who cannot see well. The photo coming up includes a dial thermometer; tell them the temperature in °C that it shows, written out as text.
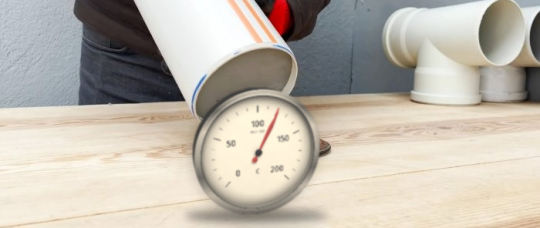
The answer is 120 °C
